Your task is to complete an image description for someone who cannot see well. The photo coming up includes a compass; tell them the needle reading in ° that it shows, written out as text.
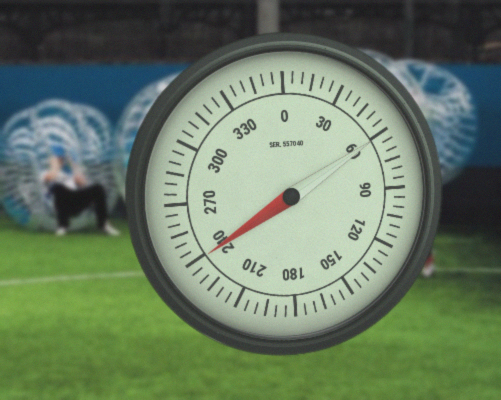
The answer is 240 °
